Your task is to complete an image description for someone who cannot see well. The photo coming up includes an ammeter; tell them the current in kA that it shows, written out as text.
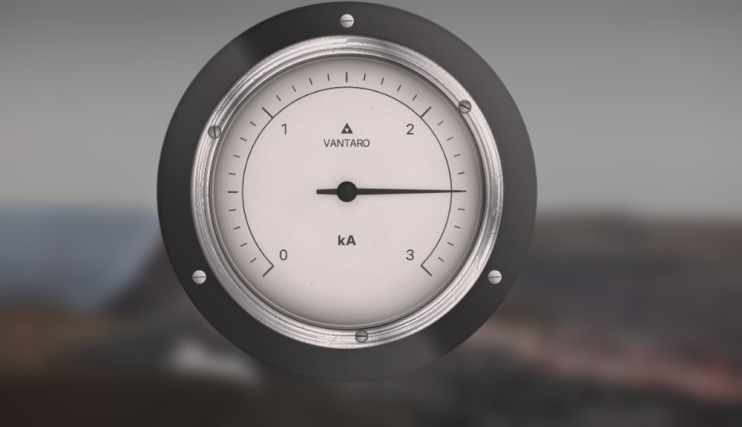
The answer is 2.5 kA
